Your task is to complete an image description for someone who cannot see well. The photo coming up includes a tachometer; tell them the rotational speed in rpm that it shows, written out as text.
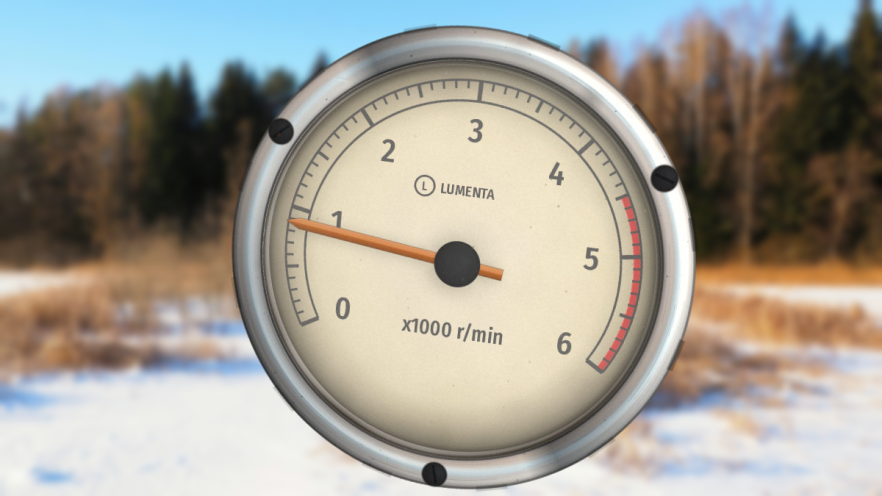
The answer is 900 rpm
